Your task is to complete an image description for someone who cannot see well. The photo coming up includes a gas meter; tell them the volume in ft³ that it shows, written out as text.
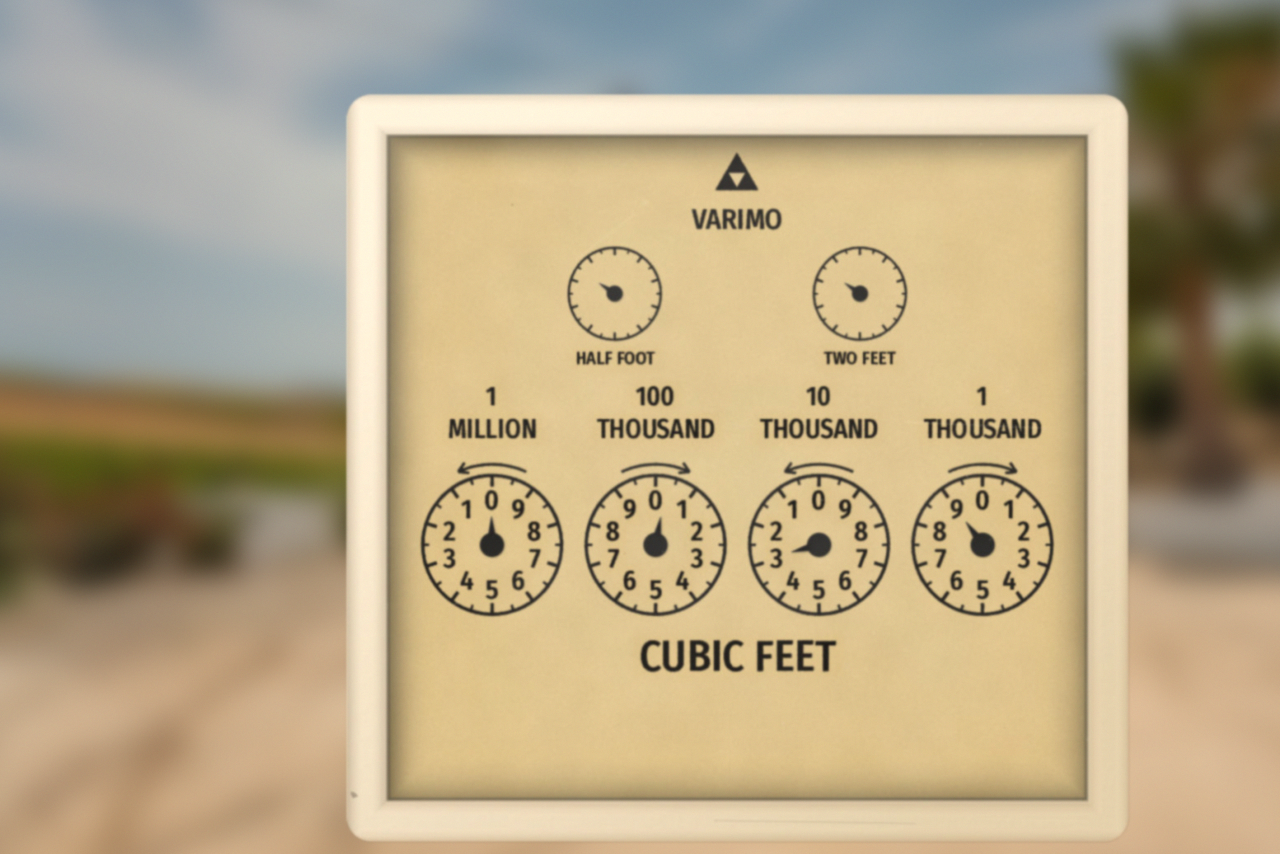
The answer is 2900 ft³
